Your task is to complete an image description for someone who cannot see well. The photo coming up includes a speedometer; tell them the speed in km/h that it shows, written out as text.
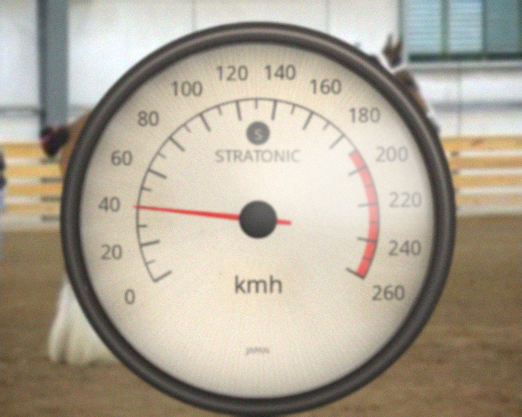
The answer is 40 km/h
